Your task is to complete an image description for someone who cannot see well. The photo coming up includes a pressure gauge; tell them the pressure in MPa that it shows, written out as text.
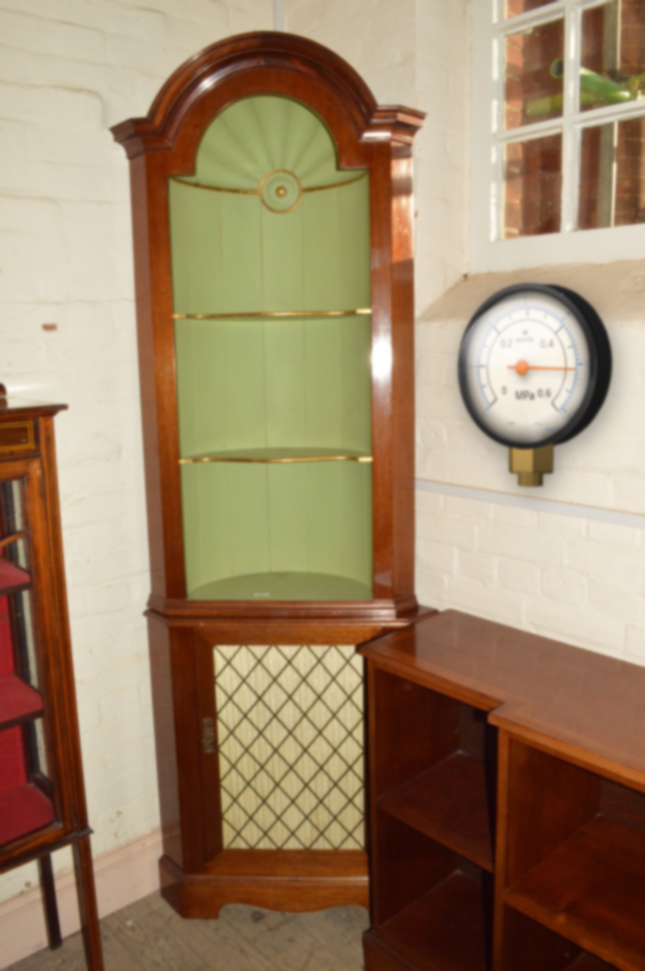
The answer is 0.5 MPa
